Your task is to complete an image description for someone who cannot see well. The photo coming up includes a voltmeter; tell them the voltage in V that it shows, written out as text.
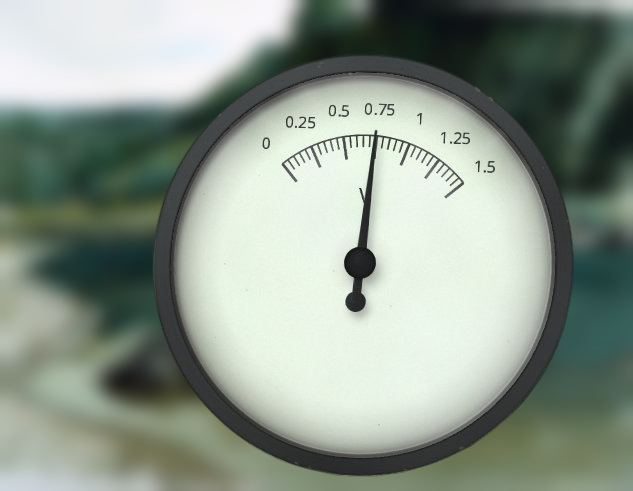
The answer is 0.75 V
